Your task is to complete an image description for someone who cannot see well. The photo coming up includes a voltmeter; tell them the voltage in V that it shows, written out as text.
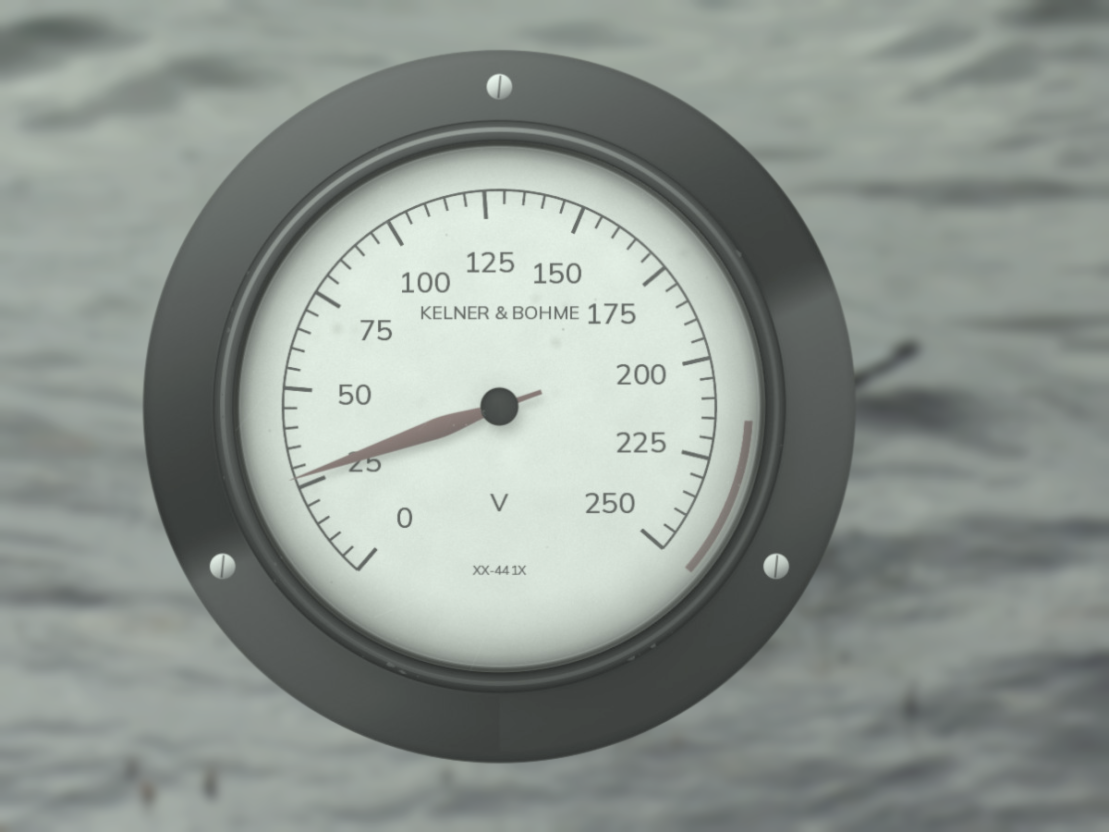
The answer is 27.5 V
